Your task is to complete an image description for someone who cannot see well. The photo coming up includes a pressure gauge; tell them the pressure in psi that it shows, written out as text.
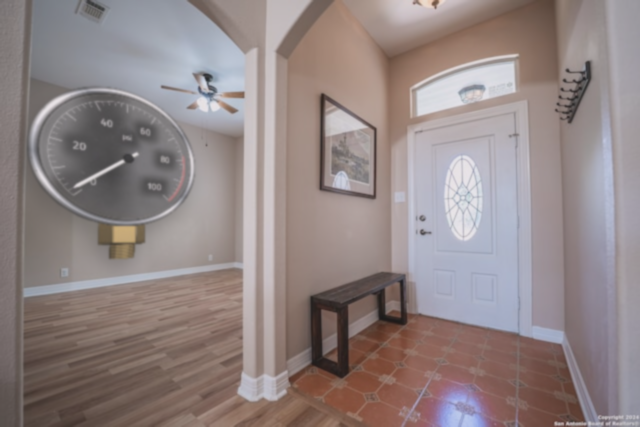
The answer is 2 psi
